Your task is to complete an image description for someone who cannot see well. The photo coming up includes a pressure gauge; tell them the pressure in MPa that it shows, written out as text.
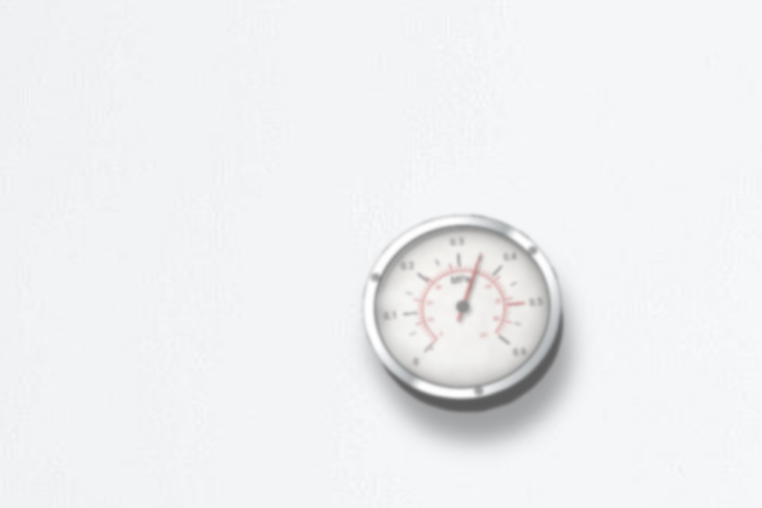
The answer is 0.35 MPa
